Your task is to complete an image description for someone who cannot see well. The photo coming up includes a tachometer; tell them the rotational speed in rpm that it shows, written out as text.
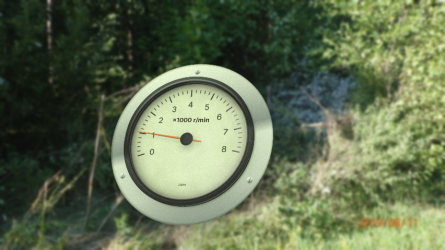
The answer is 1000 rpm
